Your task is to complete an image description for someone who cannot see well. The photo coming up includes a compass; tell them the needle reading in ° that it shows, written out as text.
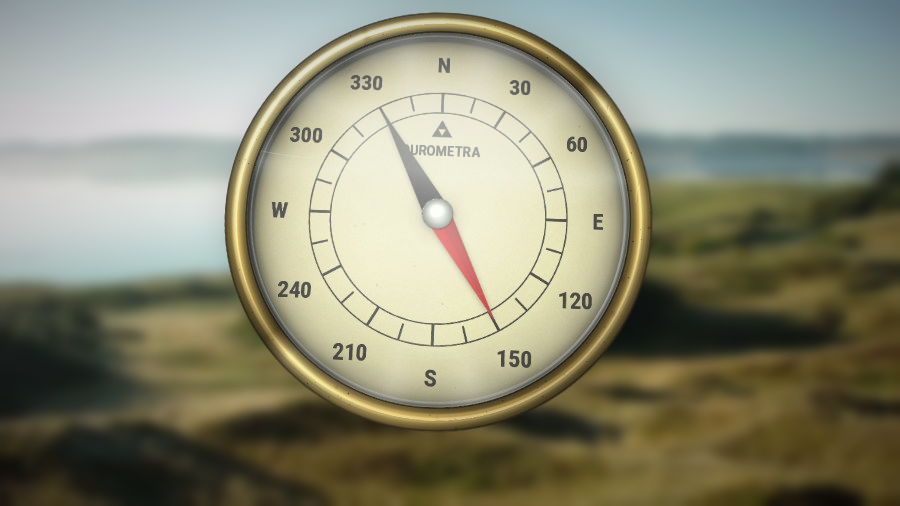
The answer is 150 °
